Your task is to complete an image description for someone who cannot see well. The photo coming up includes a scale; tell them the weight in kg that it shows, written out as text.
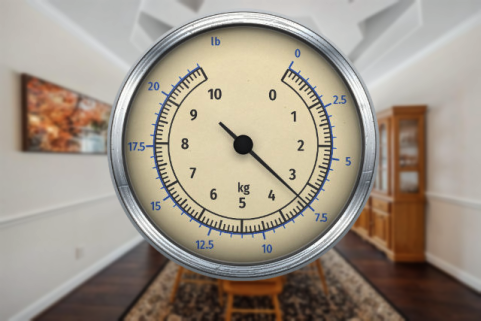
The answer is 3.4 kg
